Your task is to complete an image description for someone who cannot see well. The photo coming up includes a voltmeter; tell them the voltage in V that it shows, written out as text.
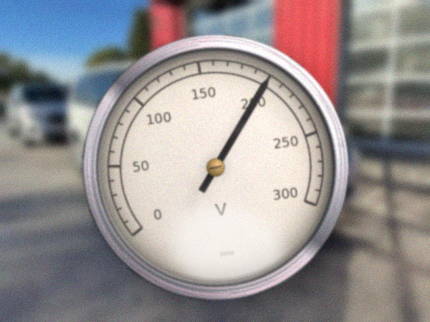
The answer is 200 V
